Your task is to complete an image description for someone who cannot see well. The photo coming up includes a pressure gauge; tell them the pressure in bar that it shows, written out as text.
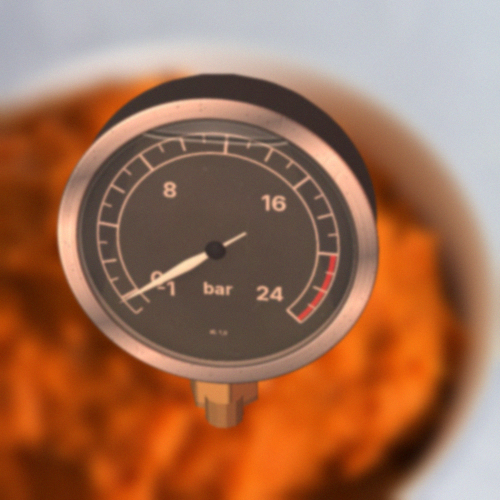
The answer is 0 bar
